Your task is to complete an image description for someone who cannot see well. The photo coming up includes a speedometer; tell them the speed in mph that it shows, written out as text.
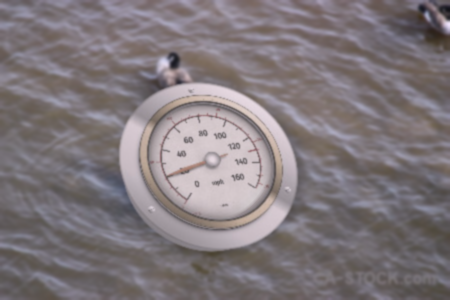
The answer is 20 mph
